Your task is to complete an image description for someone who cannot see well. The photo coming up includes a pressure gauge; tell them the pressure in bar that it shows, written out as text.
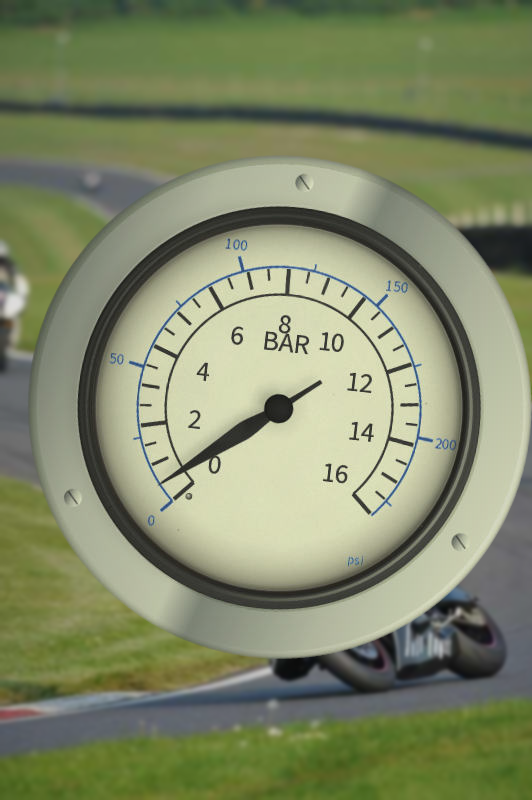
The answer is 0.5 bar
